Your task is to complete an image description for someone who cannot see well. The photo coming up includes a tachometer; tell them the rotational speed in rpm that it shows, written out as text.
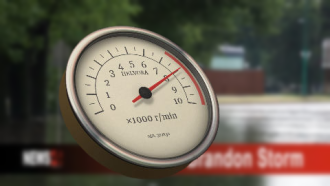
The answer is 8000 rpm
